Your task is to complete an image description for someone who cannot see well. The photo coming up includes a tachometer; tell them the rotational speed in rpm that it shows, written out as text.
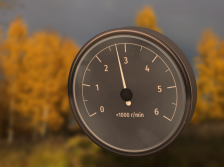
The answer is 2750 rpm
